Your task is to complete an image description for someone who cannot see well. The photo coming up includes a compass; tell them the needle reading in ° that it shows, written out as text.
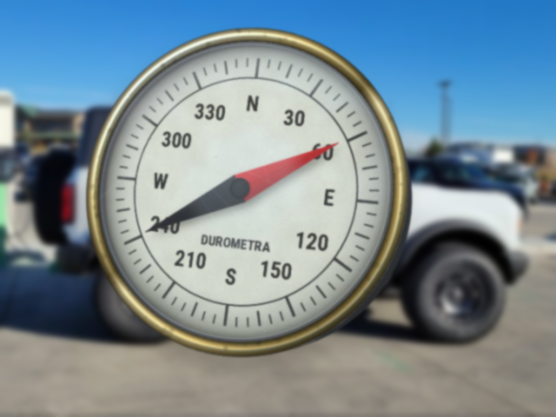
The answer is 60 °
